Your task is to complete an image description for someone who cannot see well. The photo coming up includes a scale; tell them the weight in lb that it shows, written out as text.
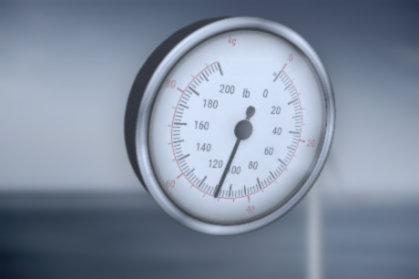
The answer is 110 lb
